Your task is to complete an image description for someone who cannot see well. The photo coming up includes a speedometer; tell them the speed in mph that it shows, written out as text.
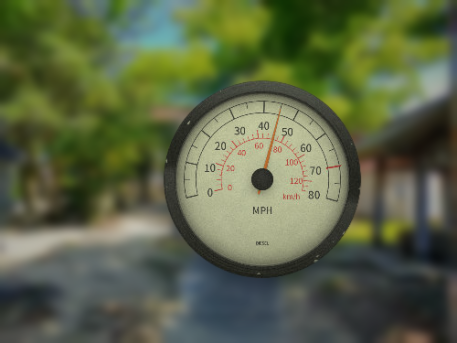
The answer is 45 mph
